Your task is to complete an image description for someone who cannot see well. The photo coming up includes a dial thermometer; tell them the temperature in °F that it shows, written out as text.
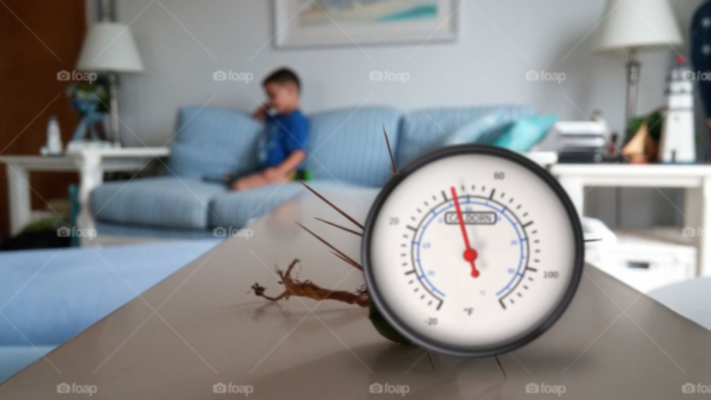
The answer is 44 °F
